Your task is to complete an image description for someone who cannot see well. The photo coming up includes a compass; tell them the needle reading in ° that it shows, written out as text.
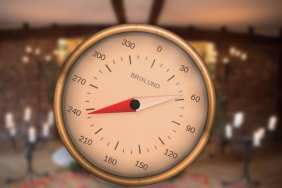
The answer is 235 °
